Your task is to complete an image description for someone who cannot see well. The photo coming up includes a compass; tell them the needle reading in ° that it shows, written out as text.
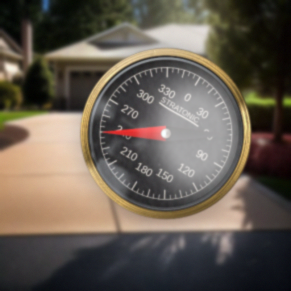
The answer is 240 °
